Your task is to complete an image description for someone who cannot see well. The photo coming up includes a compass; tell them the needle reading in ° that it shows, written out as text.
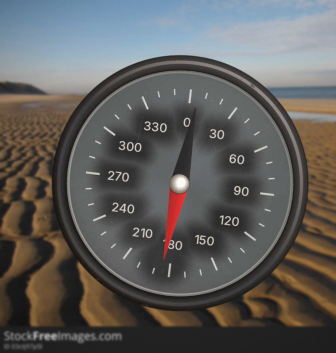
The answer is 185 °
